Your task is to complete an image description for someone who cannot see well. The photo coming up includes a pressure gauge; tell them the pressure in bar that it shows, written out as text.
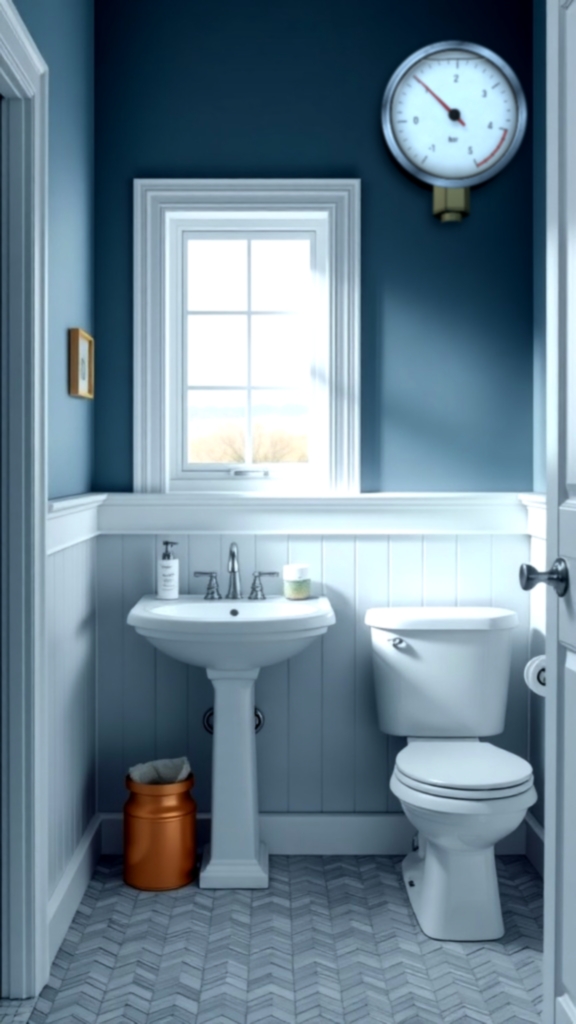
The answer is 1 bar
